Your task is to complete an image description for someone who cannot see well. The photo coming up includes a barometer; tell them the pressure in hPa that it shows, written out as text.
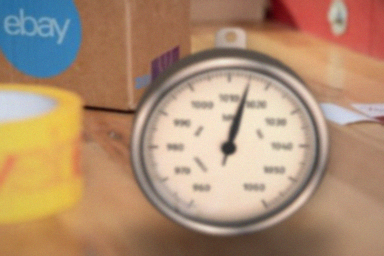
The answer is 1015 hPa
